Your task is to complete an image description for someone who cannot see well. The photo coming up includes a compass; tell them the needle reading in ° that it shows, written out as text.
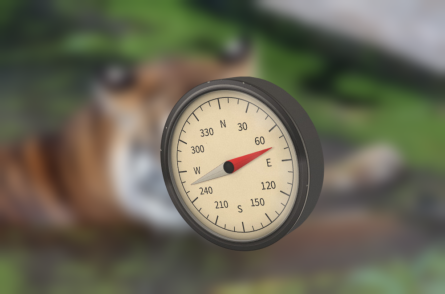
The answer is 75 °
